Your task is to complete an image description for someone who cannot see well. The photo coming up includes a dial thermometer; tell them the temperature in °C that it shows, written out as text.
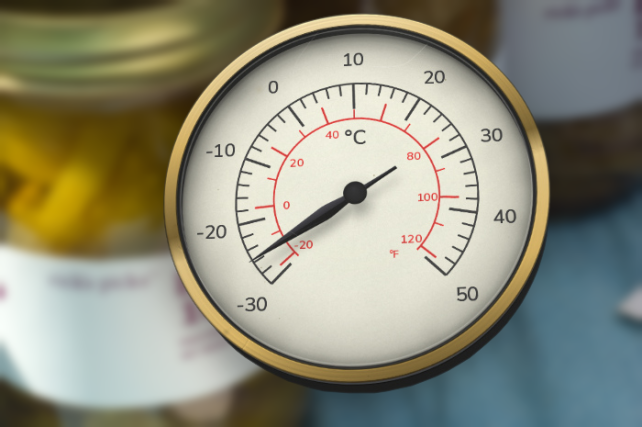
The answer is -26 °C
